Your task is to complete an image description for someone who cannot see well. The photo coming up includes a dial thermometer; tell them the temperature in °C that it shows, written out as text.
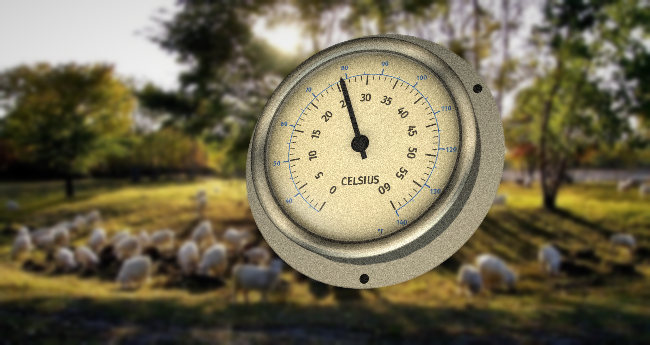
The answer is 26 °C
